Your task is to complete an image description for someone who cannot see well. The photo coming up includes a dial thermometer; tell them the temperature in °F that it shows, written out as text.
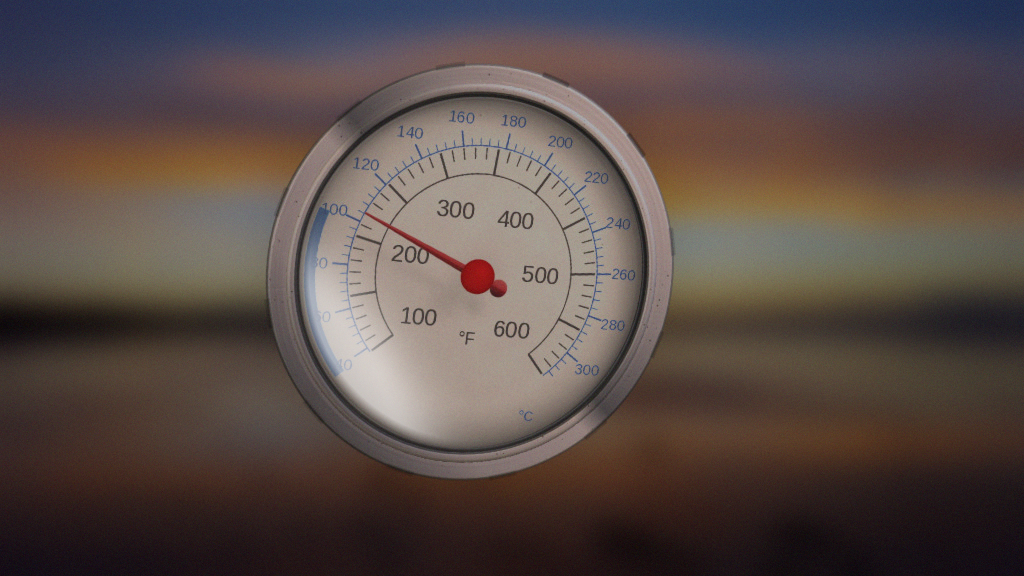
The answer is 220 °F
